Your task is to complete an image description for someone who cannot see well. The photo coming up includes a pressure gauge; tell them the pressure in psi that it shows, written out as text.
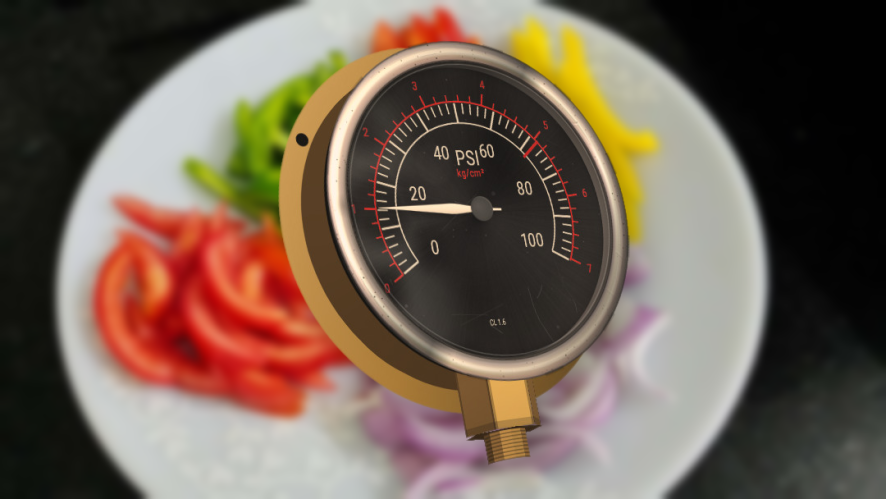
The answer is 14 psi
